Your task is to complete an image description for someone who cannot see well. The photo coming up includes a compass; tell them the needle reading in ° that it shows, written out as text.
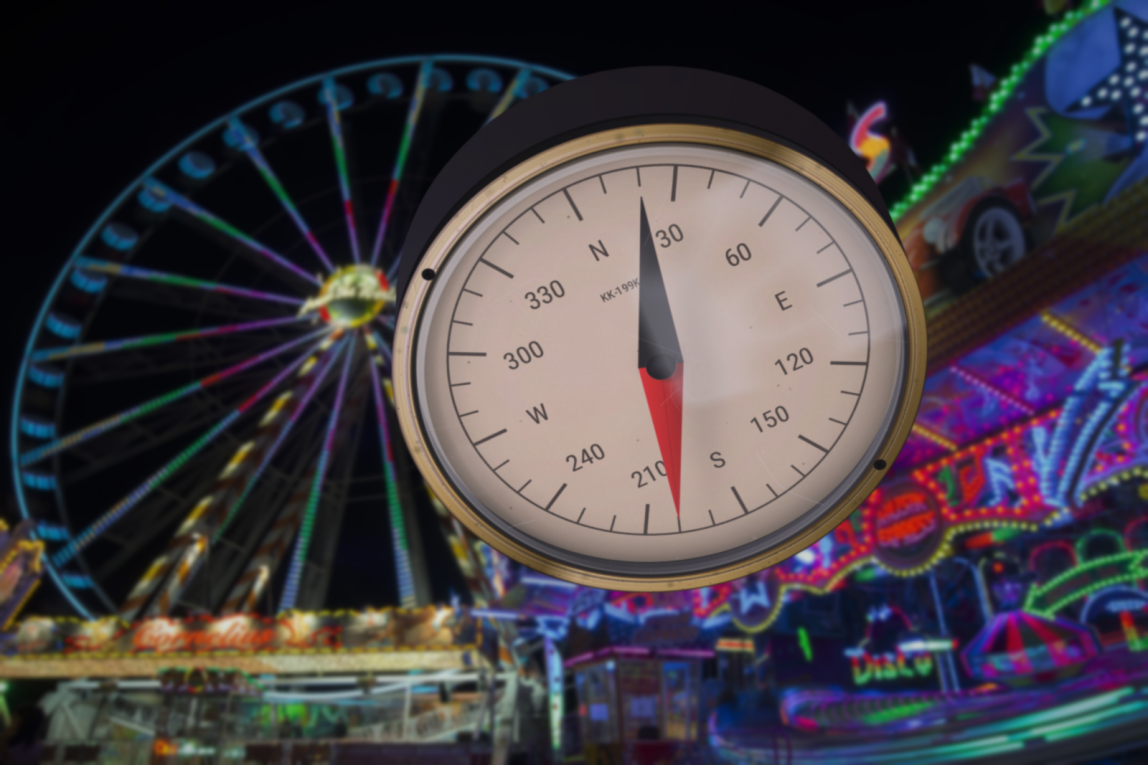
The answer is 200 °
